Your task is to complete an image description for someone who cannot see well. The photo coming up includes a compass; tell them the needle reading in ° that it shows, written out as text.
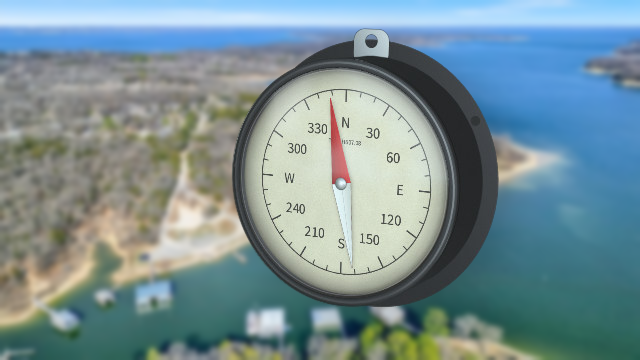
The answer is 350 °
